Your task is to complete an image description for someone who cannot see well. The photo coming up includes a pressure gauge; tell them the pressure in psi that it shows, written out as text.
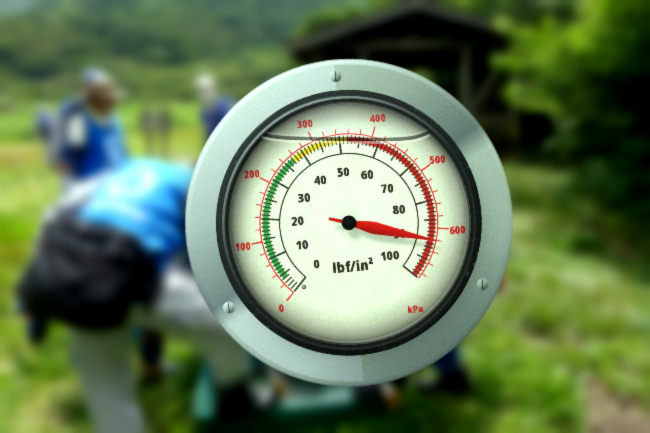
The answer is 90 psi
